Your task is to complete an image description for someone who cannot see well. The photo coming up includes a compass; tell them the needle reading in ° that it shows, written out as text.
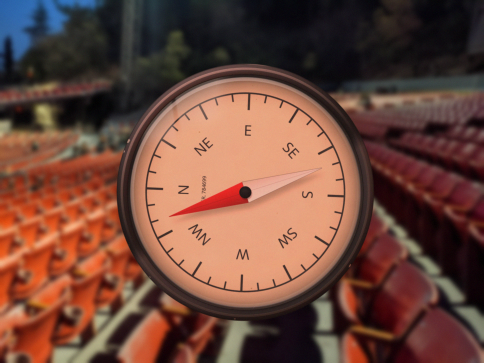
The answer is 340 °
